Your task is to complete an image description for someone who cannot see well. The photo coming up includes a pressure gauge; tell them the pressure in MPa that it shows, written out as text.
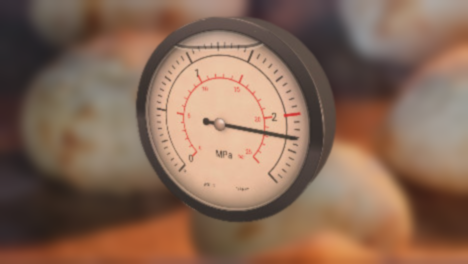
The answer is 2.15 MPa
